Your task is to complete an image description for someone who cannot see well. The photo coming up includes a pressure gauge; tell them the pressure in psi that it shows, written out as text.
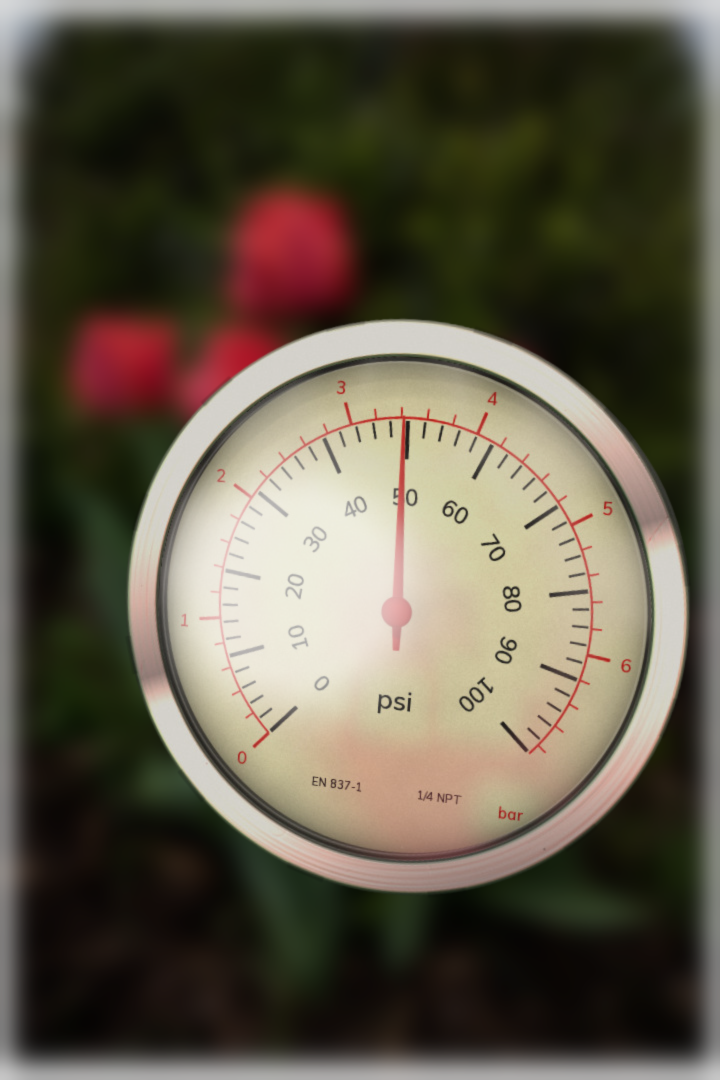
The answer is 50 psi
